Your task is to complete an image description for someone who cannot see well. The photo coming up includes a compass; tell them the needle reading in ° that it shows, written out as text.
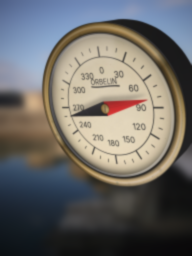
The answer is 80 °
